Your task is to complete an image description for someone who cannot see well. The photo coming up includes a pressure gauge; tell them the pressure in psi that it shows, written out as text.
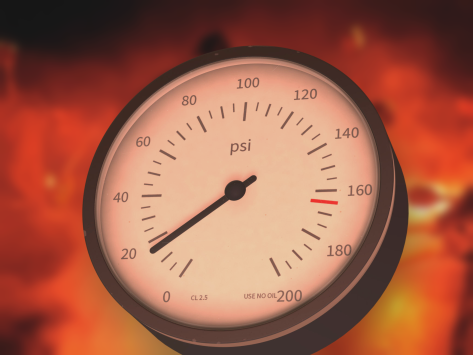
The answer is 15 psi
